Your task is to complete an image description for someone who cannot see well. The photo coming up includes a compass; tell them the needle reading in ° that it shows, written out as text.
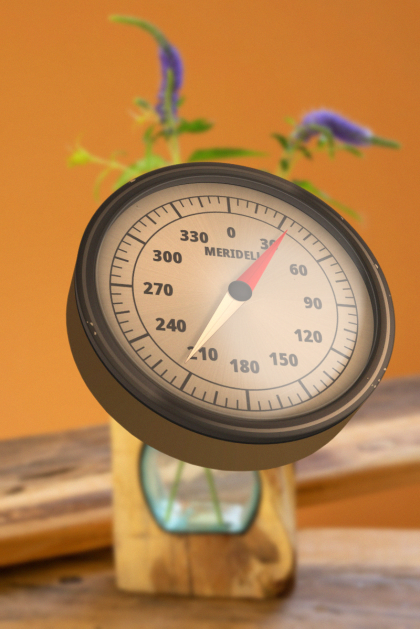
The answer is 35 °
